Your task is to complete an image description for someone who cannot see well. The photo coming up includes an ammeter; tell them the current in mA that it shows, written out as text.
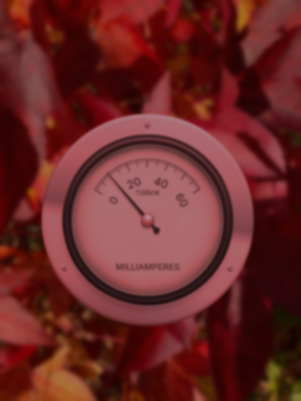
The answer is 10 mA
